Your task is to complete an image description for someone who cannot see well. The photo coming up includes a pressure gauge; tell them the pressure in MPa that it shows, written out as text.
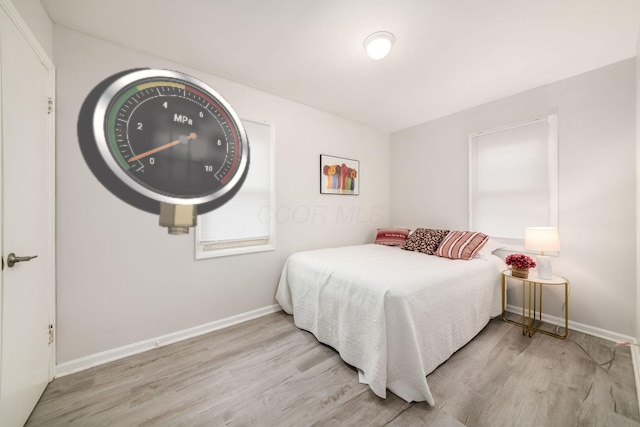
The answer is 0.4 MPa
